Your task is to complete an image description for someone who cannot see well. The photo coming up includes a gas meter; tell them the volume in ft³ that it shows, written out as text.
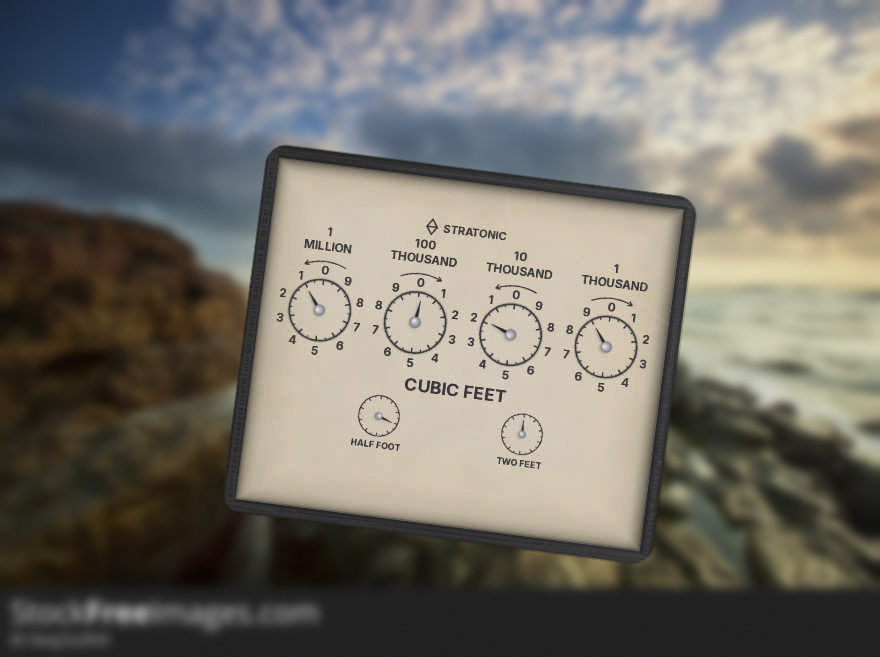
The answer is 101900 ft³
